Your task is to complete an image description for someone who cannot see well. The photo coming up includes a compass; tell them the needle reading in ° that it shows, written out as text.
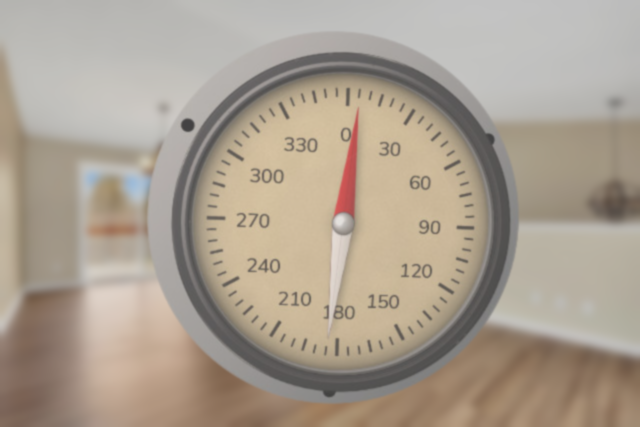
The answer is 5 °
